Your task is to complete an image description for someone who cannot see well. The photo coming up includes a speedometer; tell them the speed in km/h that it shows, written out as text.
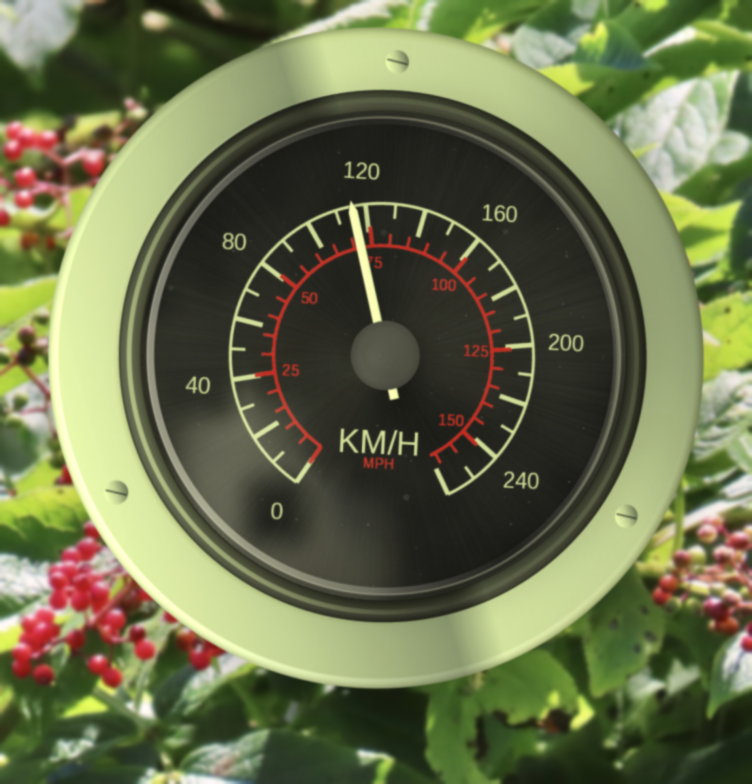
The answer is 115 km/h
